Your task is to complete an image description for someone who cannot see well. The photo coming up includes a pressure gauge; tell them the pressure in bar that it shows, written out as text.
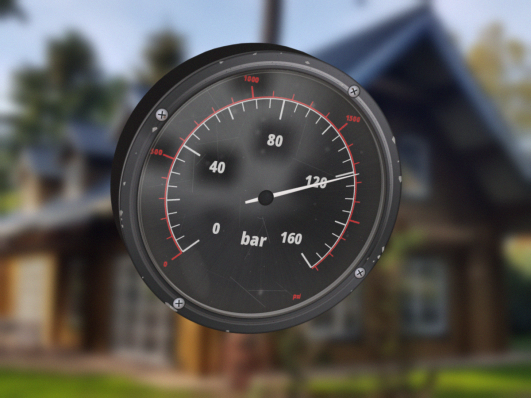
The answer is 120 bar
